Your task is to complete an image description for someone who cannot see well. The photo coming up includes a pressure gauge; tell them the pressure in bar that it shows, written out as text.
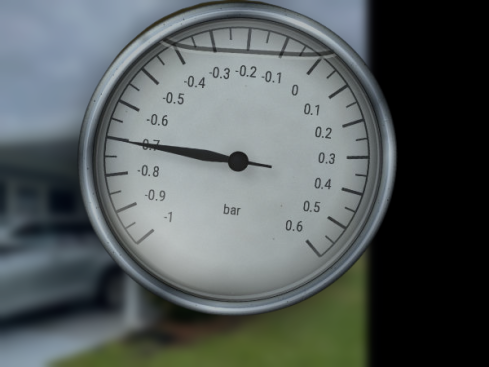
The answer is -0.7 bar
